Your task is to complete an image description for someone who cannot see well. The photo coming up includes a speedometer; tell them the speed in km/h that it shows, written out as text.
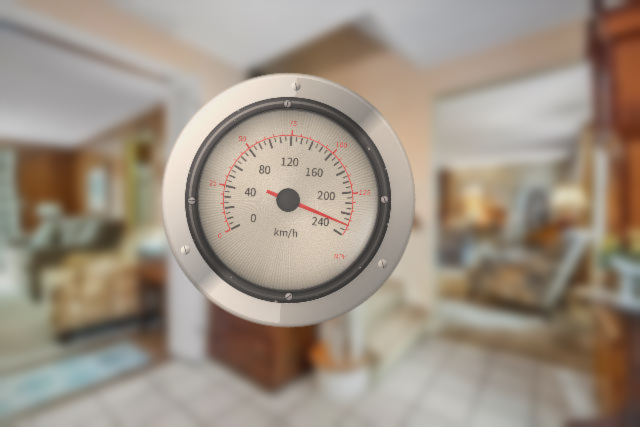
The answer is 230 km/h
